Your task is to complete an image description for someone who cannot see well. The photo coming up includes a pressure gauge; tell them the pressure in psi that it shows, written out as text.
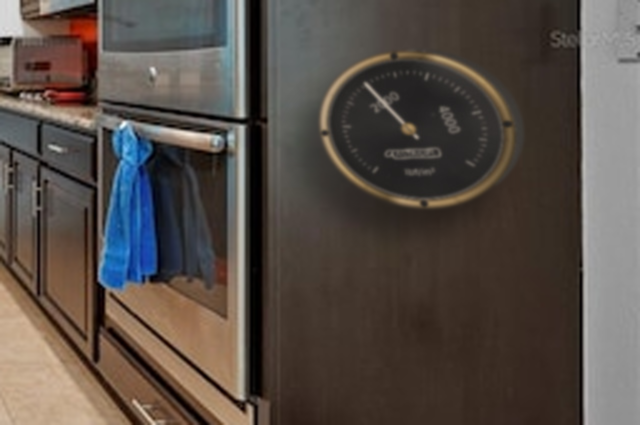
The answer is 2000 psi
